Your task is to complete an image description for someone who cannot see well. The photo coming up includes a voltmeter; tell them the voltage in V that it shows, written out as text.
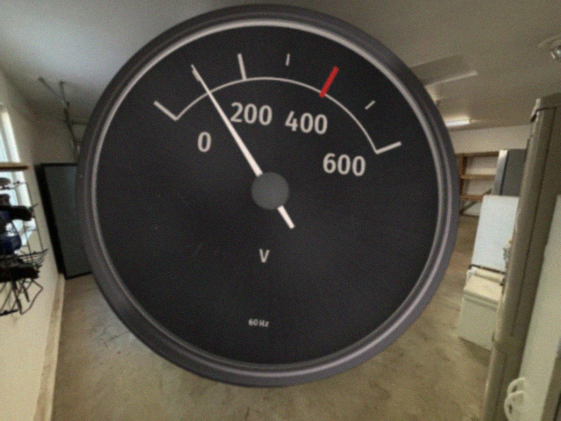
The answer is 100 V
